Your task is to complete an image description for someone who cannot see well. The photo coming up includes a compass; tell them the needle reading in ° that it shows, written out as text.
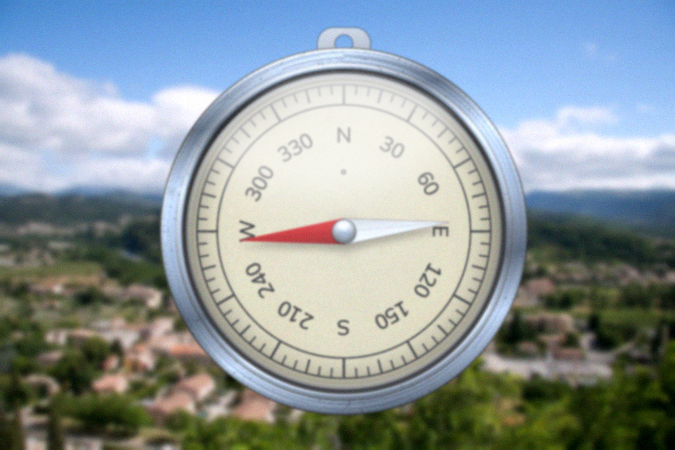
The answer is 265 °
